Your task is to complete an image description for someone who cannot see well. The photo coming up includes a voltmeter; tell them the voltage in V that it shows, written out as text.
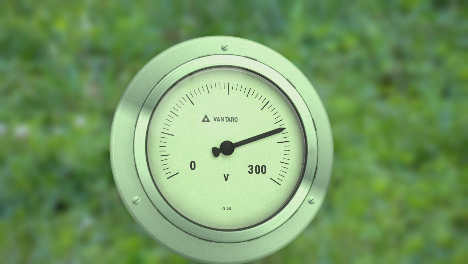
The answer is 235 V
